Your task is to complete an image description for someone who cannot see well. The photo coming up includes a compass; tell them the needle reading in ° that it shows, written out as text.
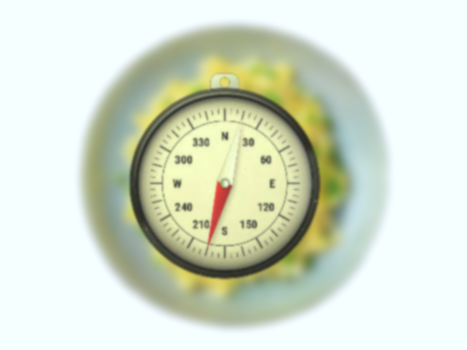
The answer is 195 °
